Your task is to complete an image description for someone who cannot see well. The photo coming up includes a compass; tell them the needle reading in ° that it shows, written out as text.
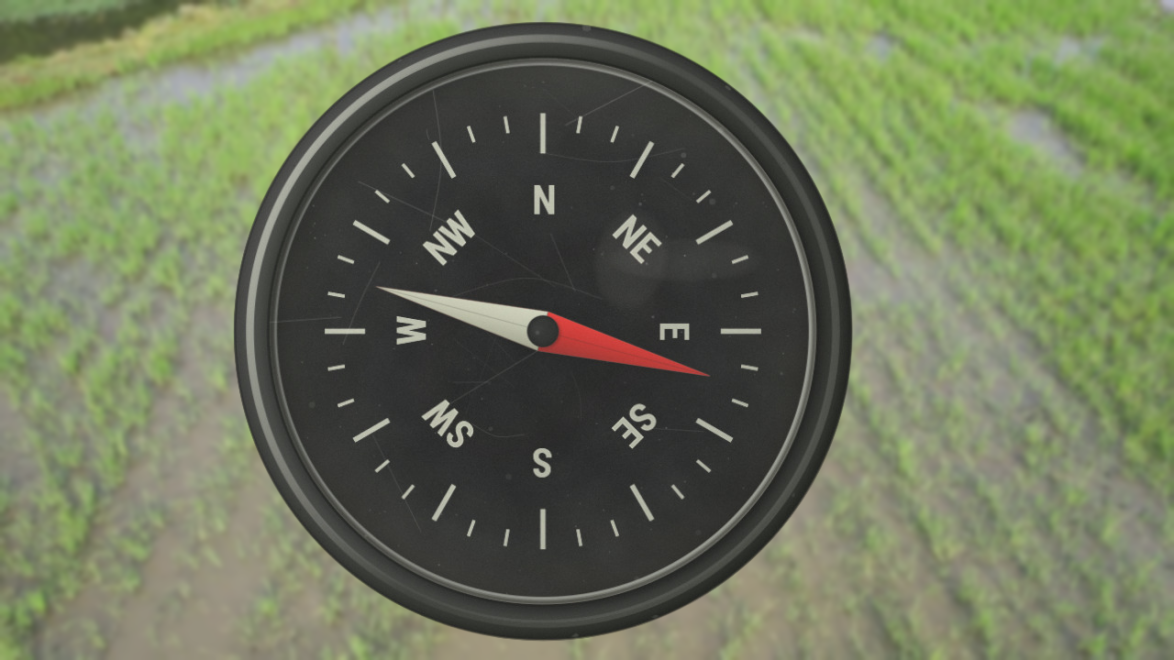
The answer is 105 °
